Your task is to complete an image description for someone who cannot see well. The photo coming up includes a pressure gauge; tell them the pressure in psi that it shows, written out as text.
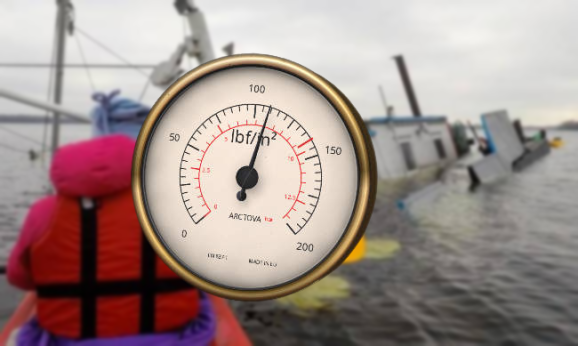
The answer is 110 psi
